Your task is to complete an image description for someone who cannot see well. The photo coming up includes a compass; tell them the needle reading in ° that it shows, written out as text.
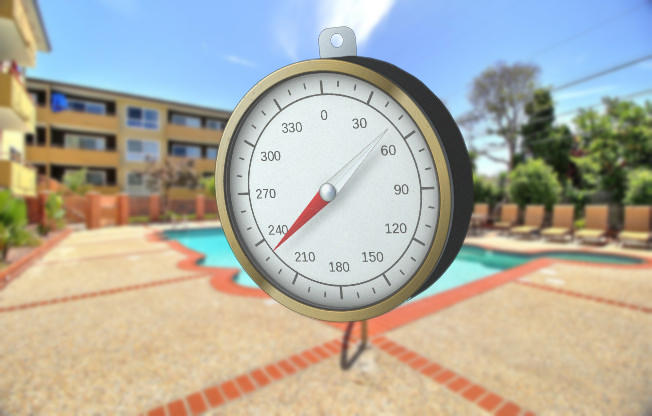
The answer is 230 °
